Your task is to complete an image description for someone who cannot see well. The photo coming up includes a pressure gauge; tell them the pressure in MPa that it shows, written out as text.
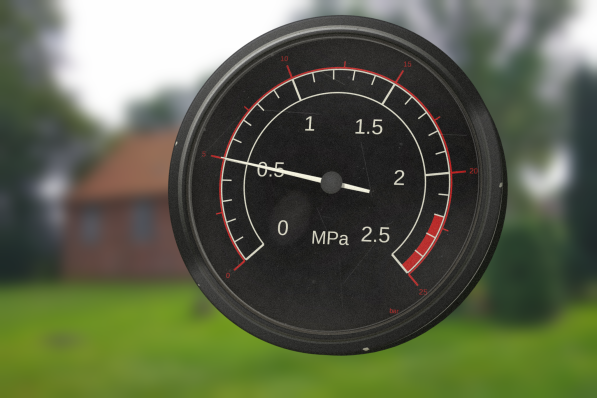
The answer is 0.5 MPa
